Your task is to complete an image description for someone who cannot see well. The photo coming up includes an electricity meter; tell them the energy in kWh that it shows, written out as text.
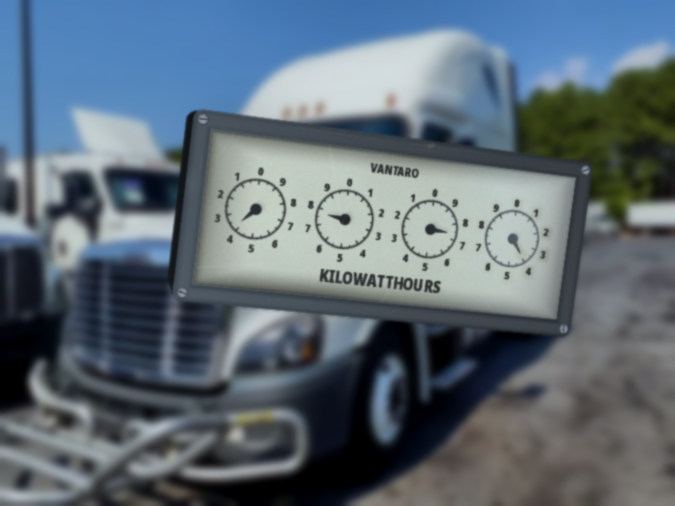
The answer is 3774 kWh
